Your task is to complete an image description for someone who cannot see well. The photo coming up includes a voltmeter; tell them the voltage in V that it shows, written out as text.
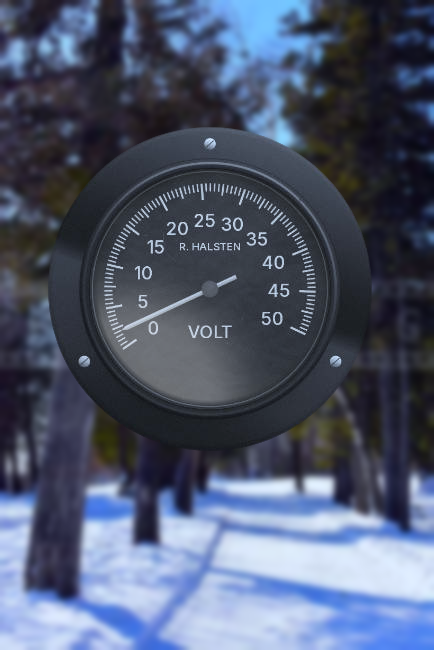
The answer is 2 V
